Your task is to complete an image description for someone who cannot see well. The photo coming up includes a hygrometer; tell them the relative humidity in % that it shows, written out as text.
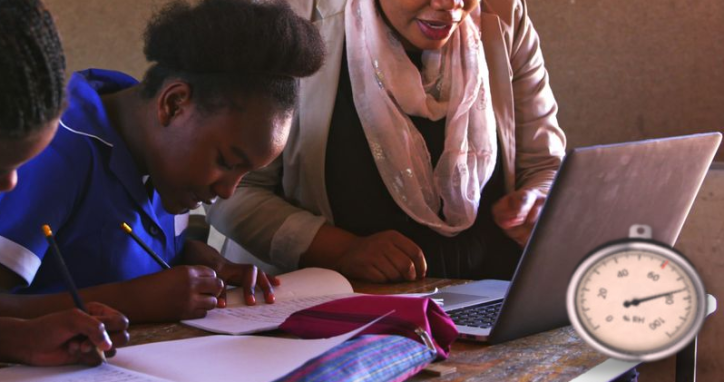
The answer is 75 %
